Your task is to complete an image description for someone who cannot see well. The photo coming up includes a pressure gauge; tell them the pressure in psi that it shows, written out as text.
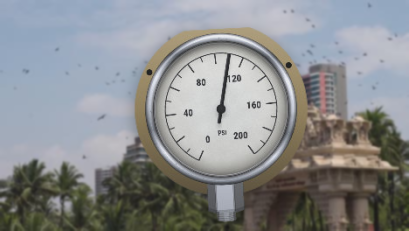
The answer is 110 psi
